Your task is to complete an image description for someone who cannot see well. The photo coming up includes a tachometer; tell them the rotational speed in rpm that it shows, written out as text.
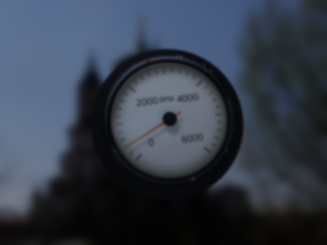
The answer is 400 rpm
